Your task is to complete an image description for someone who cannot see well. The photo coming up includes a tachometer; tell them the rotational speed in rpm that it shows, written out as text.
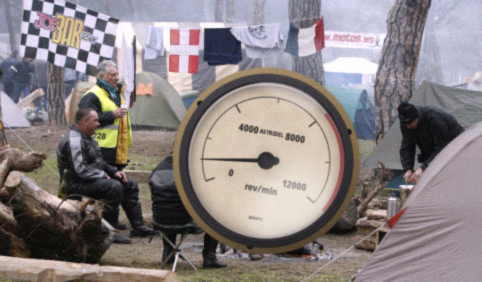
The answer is 1000 rpm
